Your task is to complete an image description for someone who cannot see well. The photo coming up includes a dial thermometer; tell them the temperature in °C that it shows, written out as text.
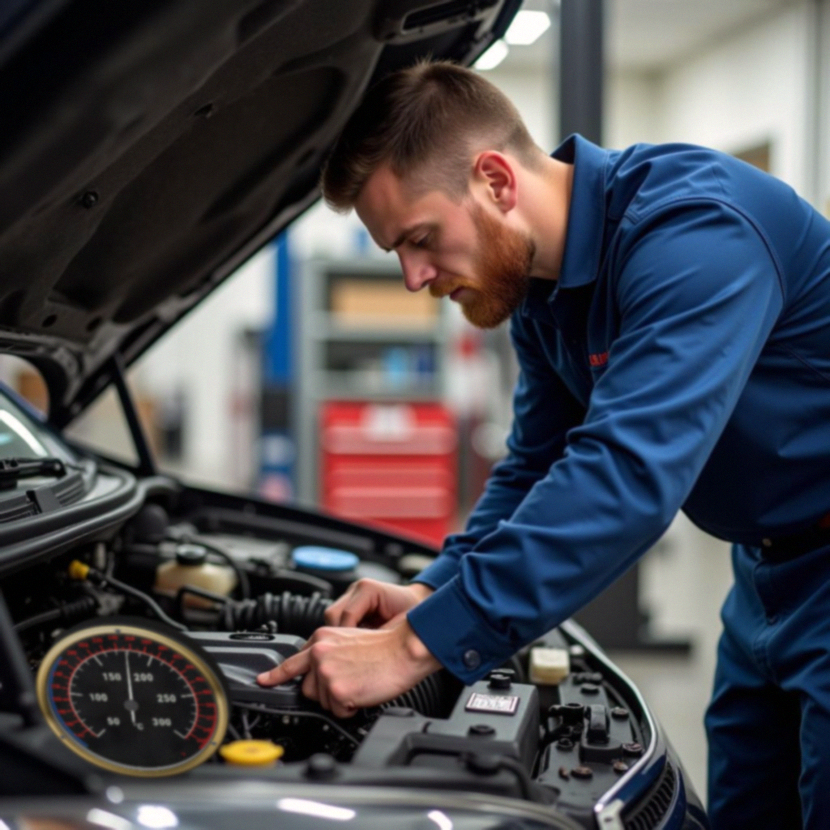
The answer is 180 °C
